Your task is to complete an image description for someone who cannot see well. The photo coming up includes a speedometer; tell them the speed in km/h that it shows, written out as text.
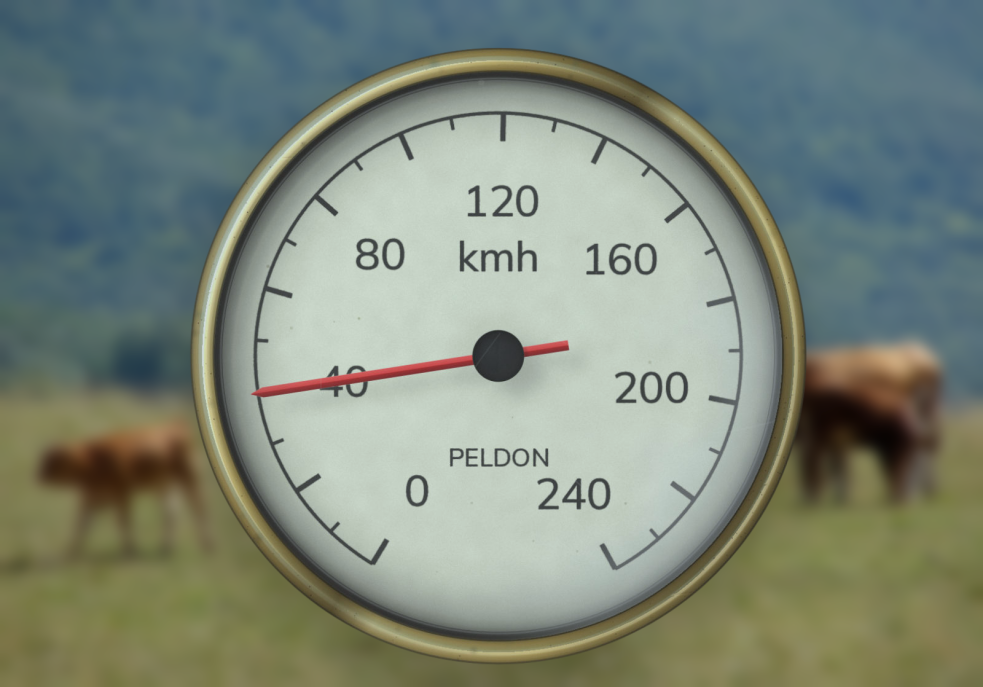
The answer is 40 km/h
